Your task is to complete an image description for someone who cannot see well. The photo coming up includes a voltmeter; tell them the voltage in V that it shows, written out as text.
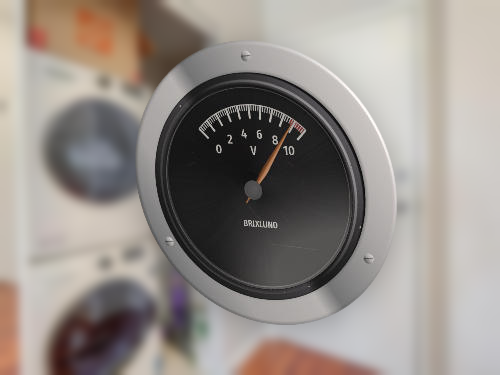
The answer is 9 V
